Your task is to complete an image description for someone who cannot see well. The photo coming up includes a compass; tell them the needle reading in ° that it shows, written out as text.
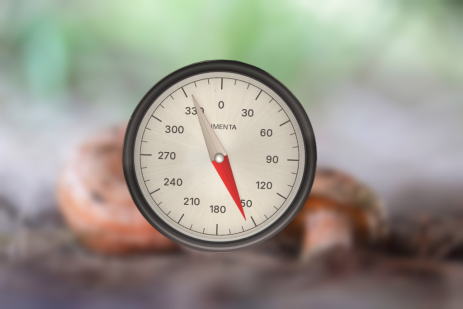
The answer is 155 °
